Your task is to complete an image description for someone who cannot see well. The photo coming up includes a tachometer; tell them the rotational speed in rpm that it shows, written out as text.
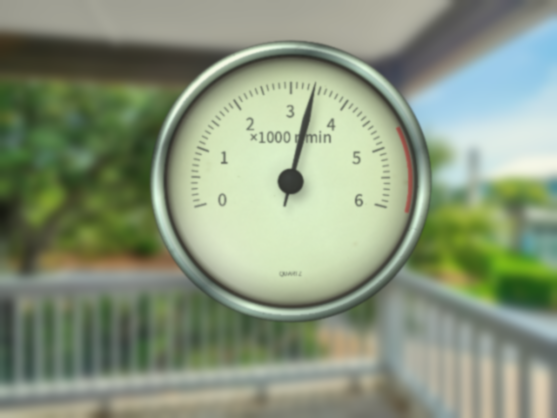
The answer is 3400 rpm
